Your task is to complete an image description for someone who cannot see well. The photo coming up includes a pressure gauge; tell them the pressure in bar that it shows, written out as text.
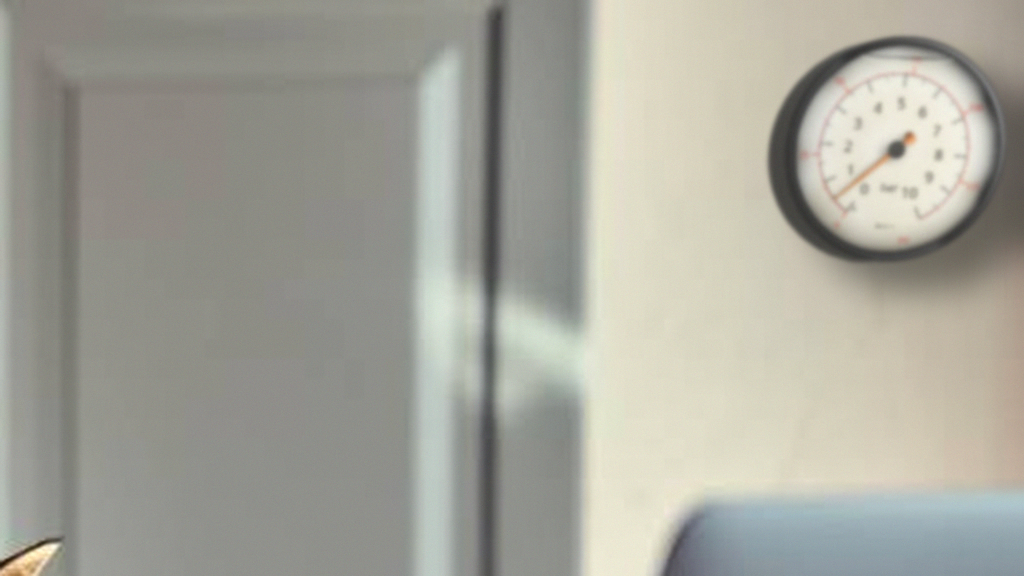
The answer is 0.5 bar
